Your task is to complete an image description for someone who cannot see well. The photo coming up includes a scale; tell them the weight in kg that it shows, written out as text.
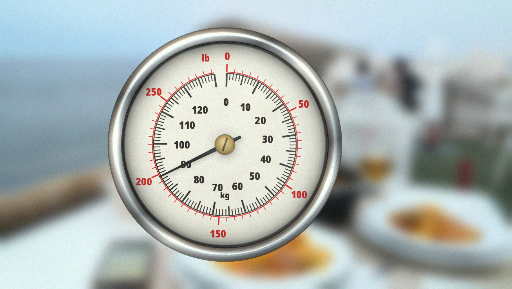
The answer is 90 kg
